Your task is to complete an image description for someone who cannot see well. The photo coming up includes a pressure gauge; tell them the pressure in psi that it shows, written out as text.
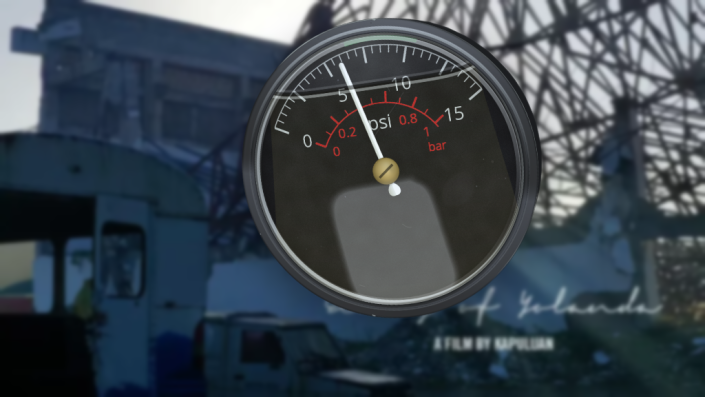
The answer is 6 psi
